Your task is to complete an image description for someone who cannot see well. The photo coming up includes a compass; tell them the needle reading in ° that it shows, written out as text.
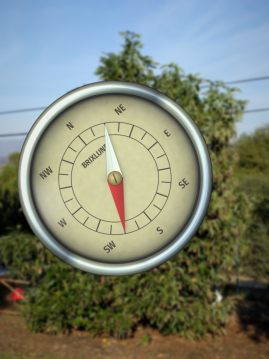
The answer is 210 °
